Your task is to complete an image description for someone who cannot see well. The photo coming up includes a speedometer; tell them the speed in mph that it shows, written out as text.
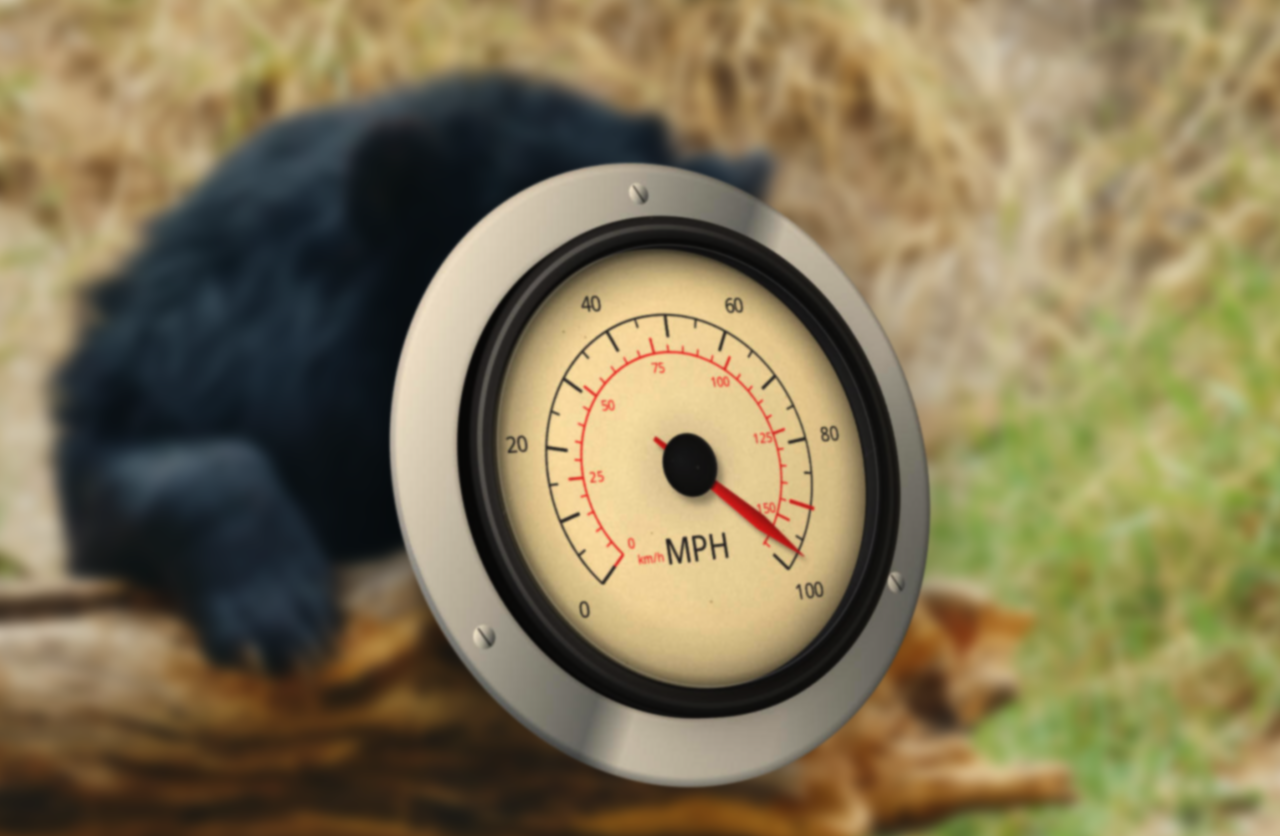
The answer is 97.5 mph
